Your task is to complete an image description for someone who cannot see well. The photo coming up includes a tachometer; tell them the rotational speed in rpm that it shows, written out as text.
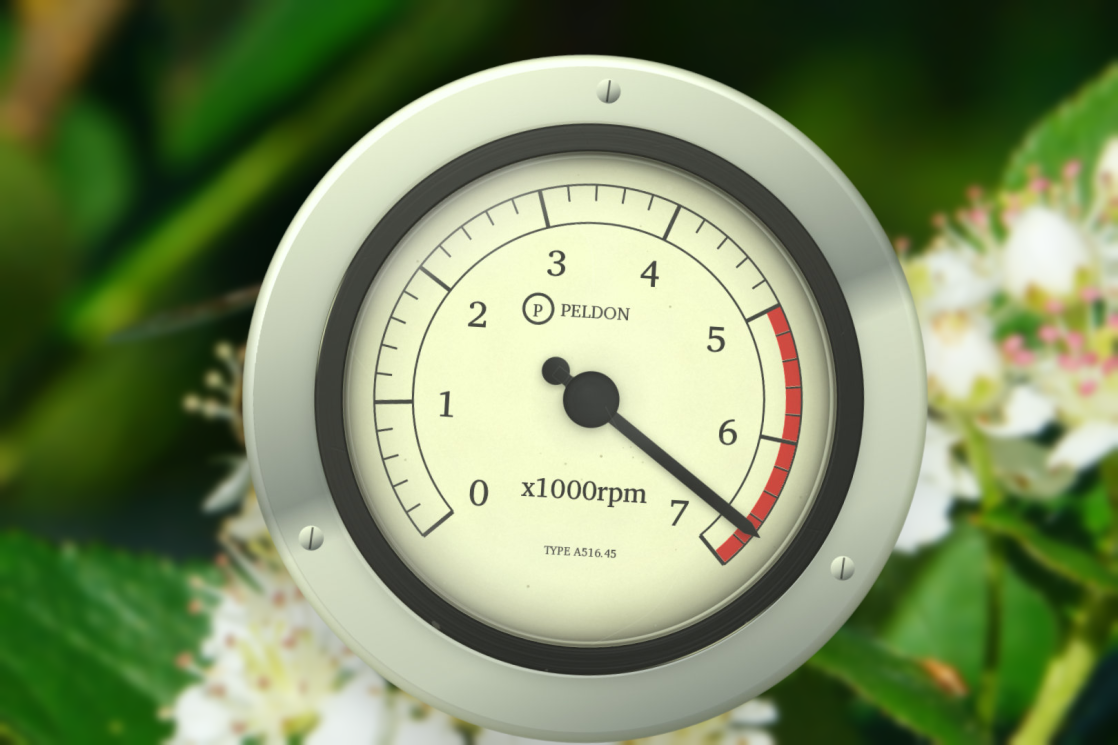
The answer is 6700 rpm
